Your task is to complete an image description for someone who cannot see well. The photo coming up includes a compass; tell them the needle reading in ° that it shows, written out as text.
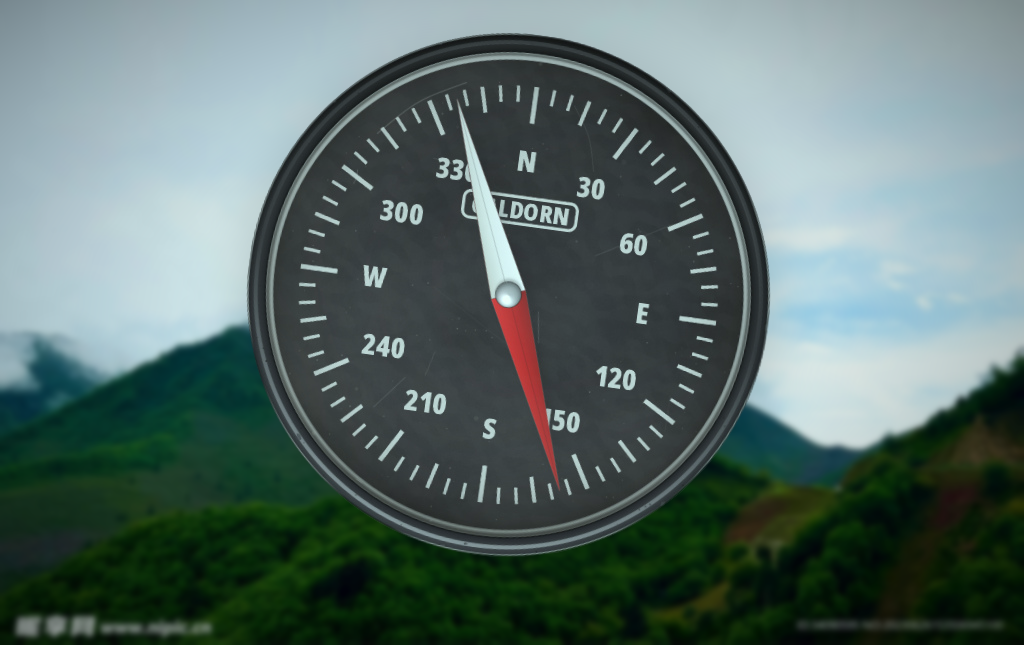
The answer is 157.5 °
